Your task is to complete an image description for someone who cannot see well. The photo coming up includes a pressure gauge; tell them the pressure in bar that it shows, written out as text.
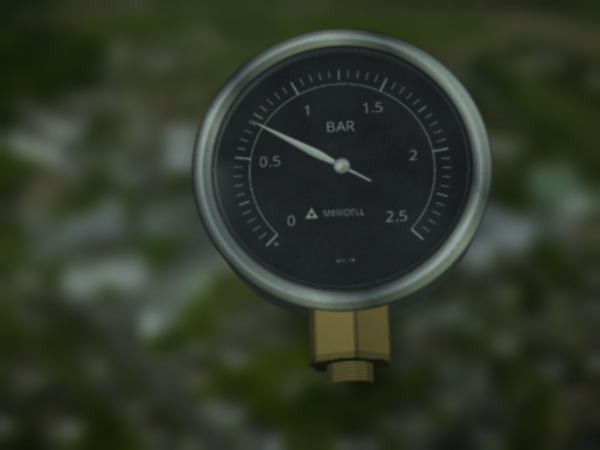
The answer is 0.7 bar
